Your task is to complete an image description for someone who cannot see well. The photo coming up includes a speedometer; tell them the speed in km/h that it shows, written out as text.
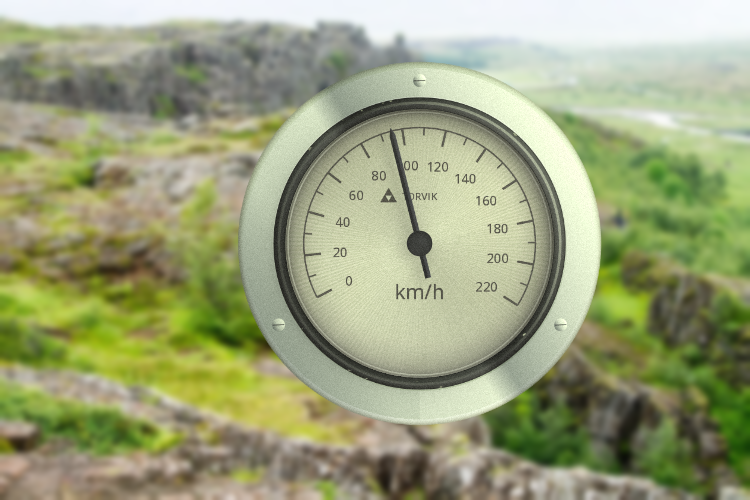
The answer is 95 km/h
